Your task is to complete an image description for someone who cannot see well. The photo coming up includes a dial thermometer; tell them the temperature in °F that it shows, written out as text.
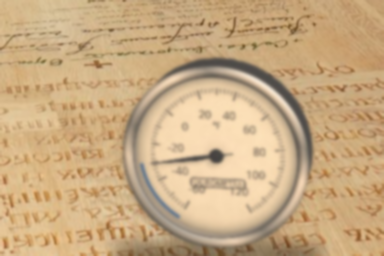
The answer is -30 °F
